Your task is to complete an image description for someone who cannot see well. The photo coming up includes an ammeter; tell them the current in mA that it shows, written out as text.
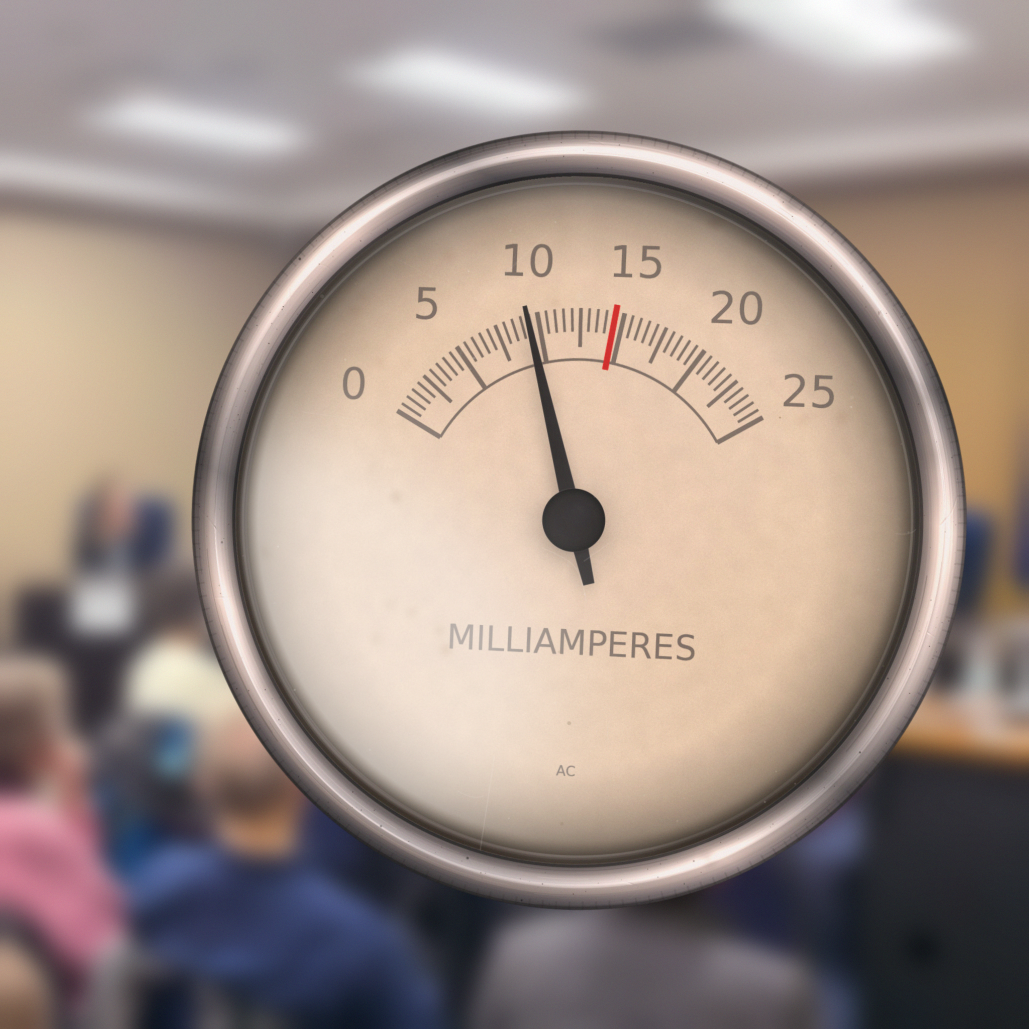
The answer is 9.5 mA
